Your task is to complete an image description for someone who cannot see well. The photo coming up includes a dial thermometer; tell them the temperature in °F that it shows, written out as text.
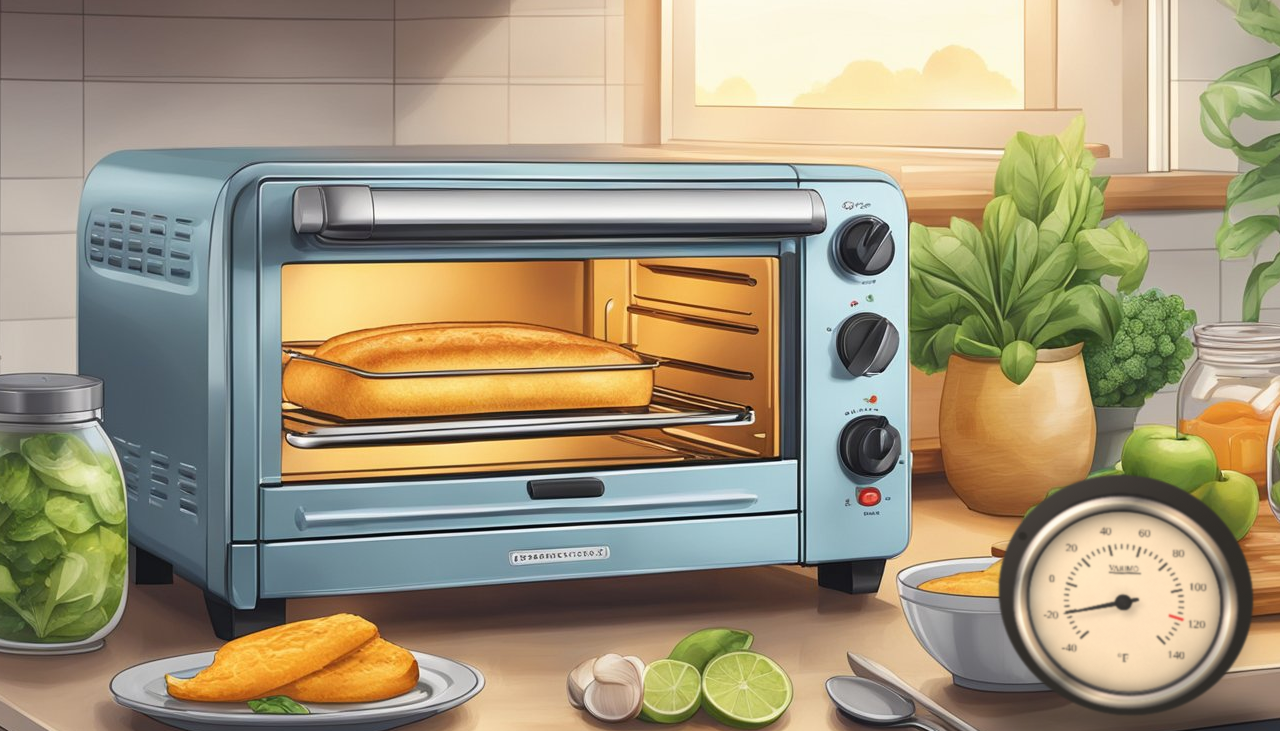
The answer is -20 °F
